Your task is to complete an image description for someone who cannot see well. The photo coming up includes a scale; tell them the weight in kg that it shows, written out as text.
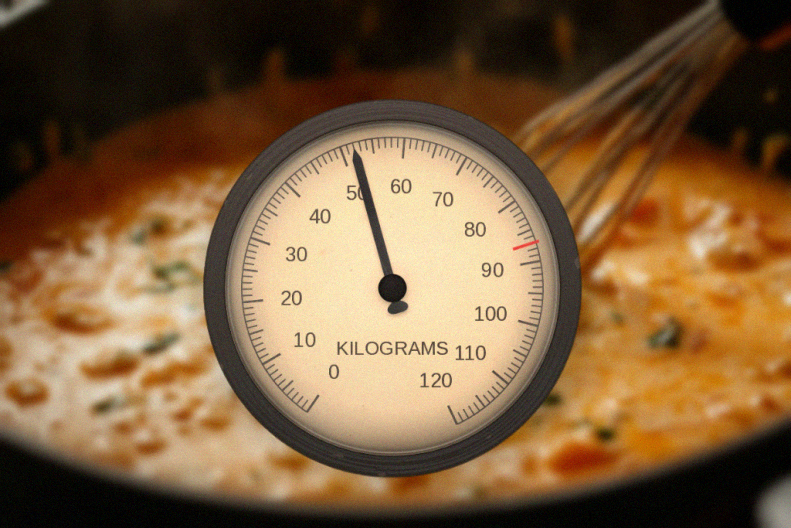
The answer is 52 kg
